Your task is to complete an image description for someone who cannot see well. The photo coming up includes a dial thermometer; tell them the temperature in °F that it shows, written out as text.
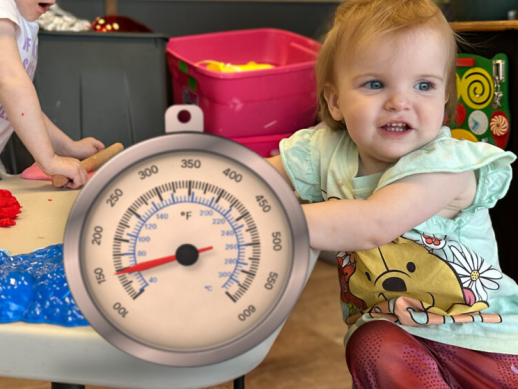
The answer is 150 °F
